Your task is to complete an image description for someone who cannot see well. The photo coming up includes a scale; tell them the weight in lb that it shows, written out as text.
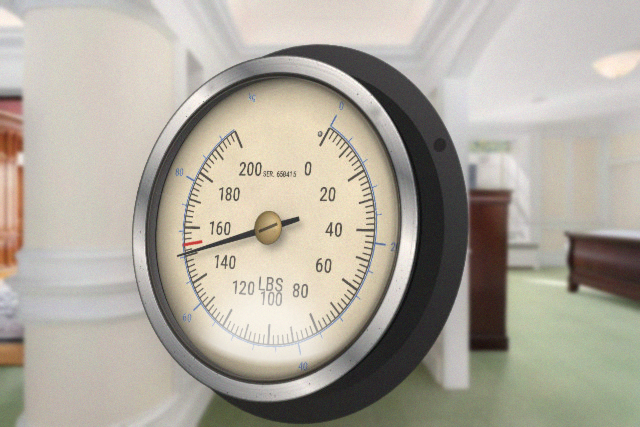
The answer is 150 lb
